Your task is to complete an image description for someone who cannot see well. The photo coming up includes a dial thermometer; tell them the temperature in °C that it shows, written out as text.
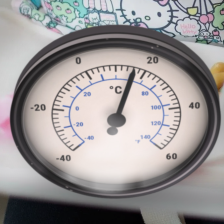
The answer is 16 °C
